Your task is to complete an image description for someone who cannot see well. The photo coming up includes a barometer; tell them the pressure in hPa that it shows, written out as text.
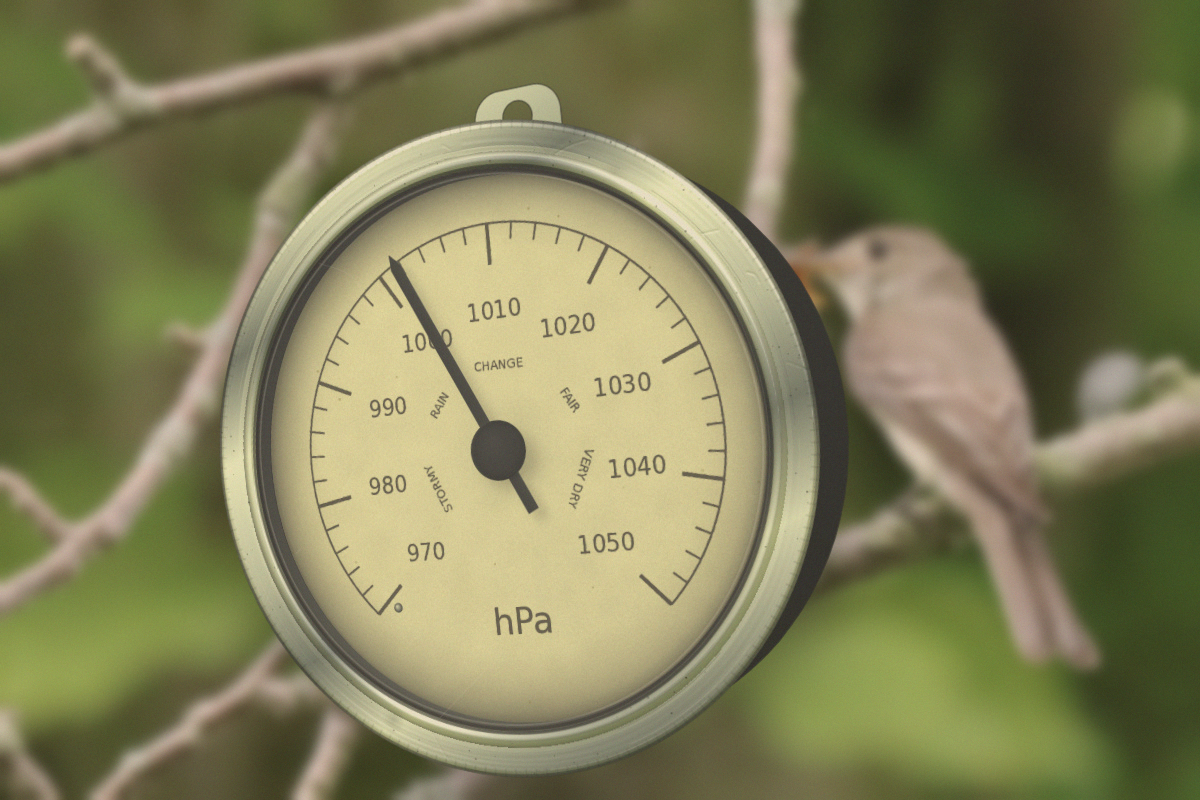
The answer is 1002 hPa
